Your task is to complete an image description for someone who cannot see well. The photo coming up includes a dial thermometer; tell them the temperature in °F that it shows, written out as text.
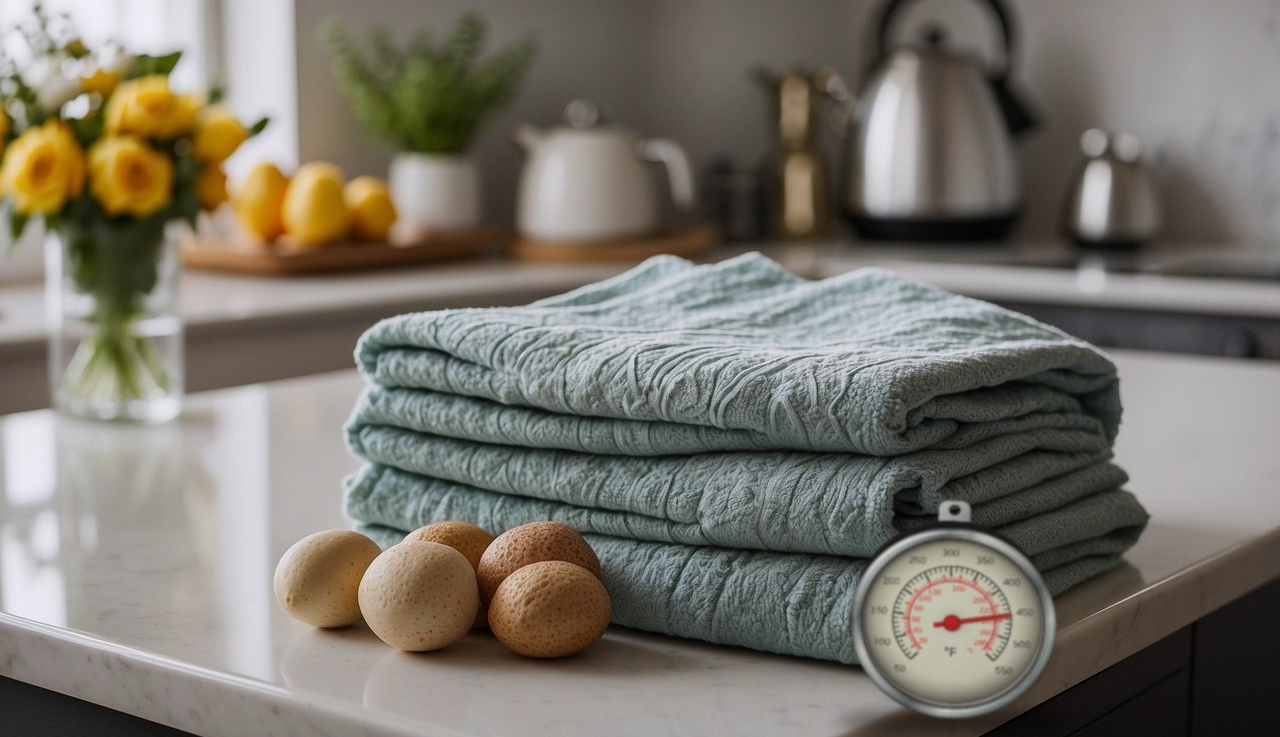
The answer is 450 °F
